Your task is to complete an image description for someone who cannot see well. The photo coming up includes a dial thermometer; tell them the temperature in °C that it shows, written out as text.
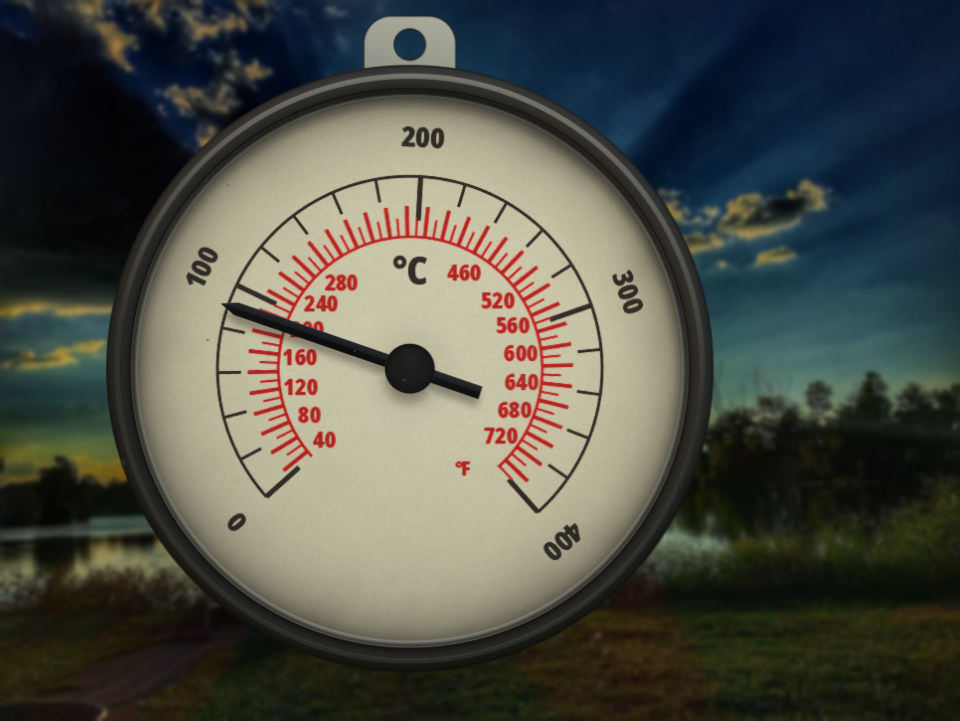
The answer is 90 °C
